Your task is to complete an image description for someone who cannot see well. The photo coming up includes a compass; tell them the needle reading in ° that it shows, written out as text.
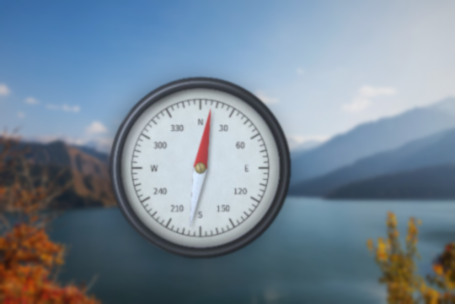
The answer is 10 °
